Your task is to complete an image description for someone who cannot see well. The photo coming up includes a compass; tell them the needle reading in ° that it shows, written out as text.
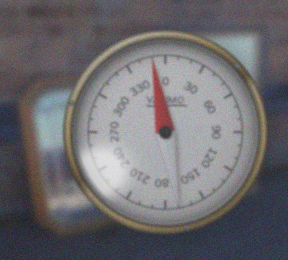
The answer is 350 °
